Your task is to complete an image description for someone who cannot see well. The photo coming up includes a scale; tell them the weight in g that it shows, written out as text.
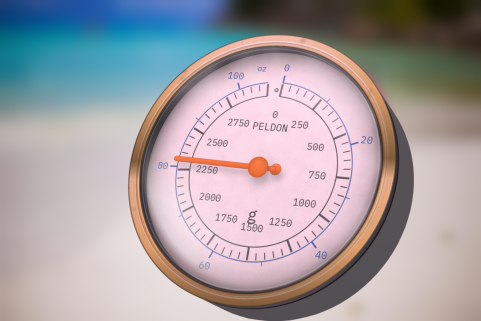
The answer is 2300 g
